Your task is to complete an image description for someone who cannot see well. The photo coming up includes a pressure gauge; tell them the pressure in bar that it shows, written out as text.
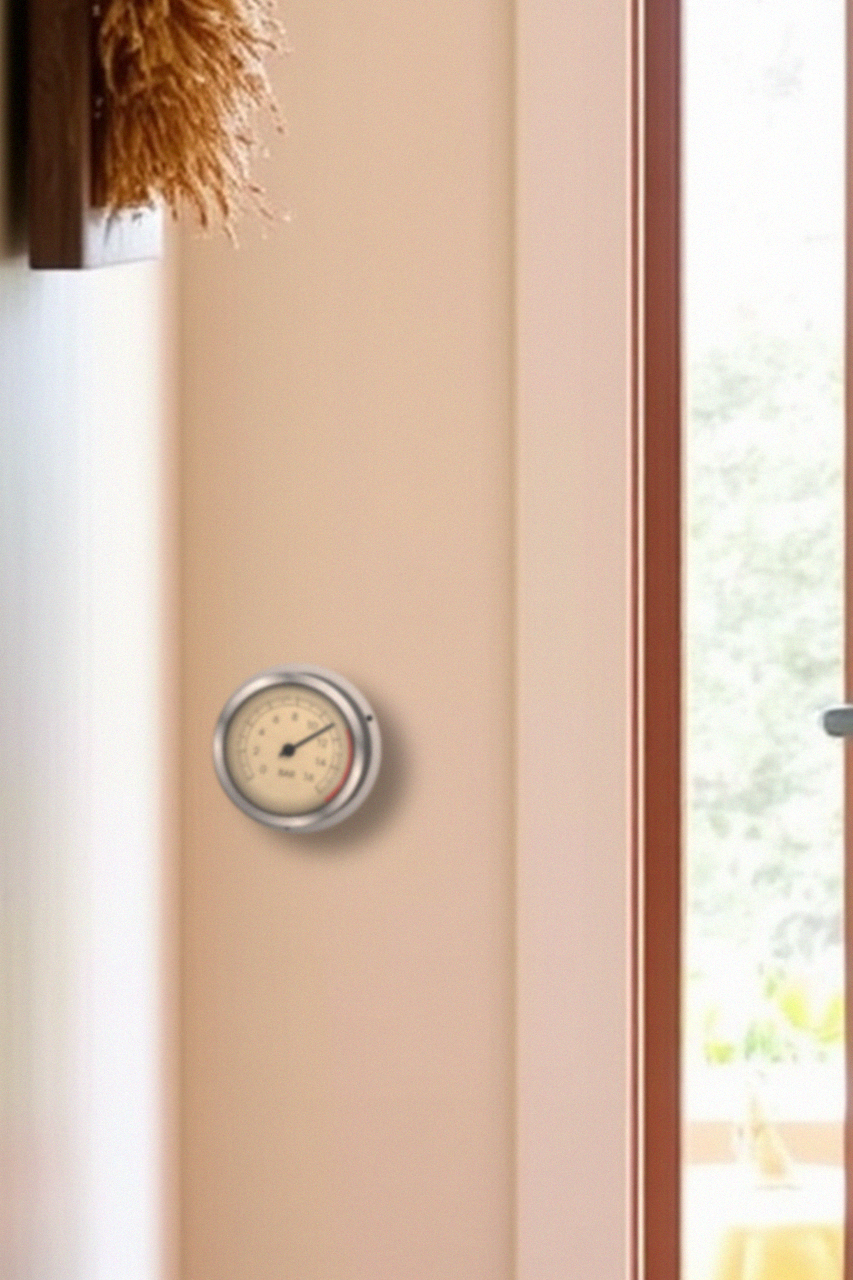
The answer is 11 bar
